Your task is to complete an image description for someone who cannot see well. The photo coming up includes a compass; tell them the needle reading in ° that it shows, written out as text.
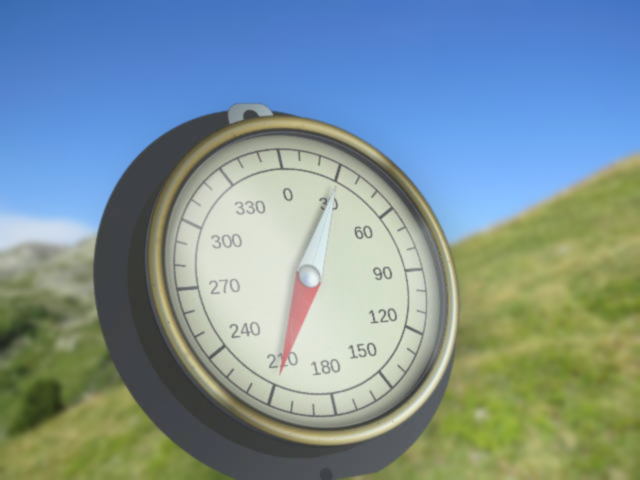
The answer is 210 °
